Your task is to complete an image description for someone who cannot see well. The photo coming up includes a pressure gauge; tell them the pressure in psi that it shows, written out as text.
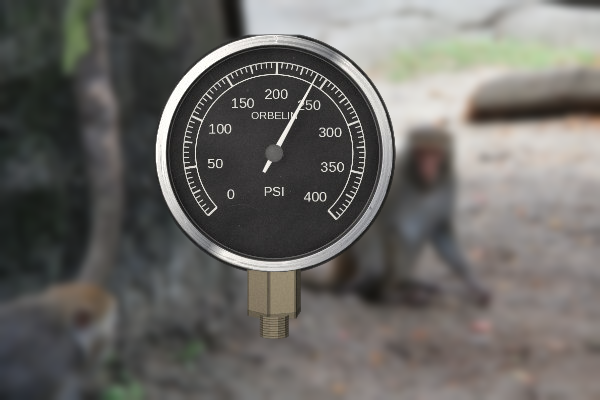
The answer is 240 psi
